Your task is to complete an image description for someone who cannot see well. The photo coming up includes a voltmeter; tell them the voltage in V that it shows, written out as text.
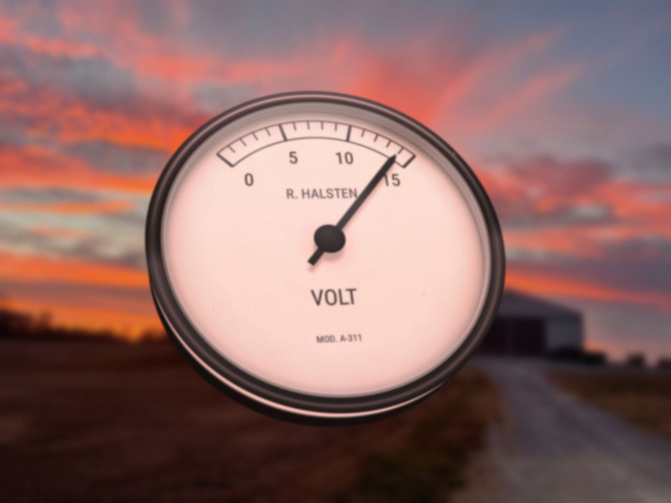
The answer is 14 V
